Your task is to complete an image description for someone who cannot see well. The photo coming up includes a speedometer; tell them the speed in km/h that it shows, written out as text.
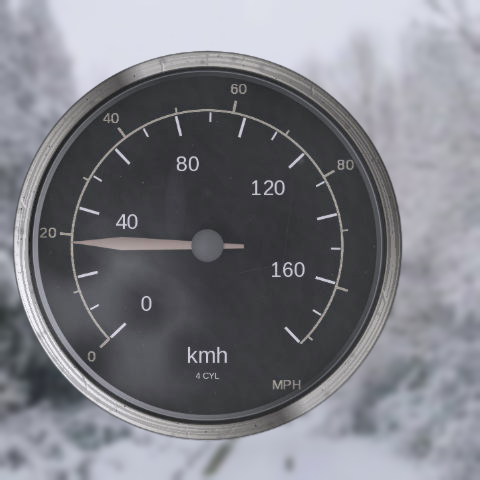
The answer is 30 km/h
